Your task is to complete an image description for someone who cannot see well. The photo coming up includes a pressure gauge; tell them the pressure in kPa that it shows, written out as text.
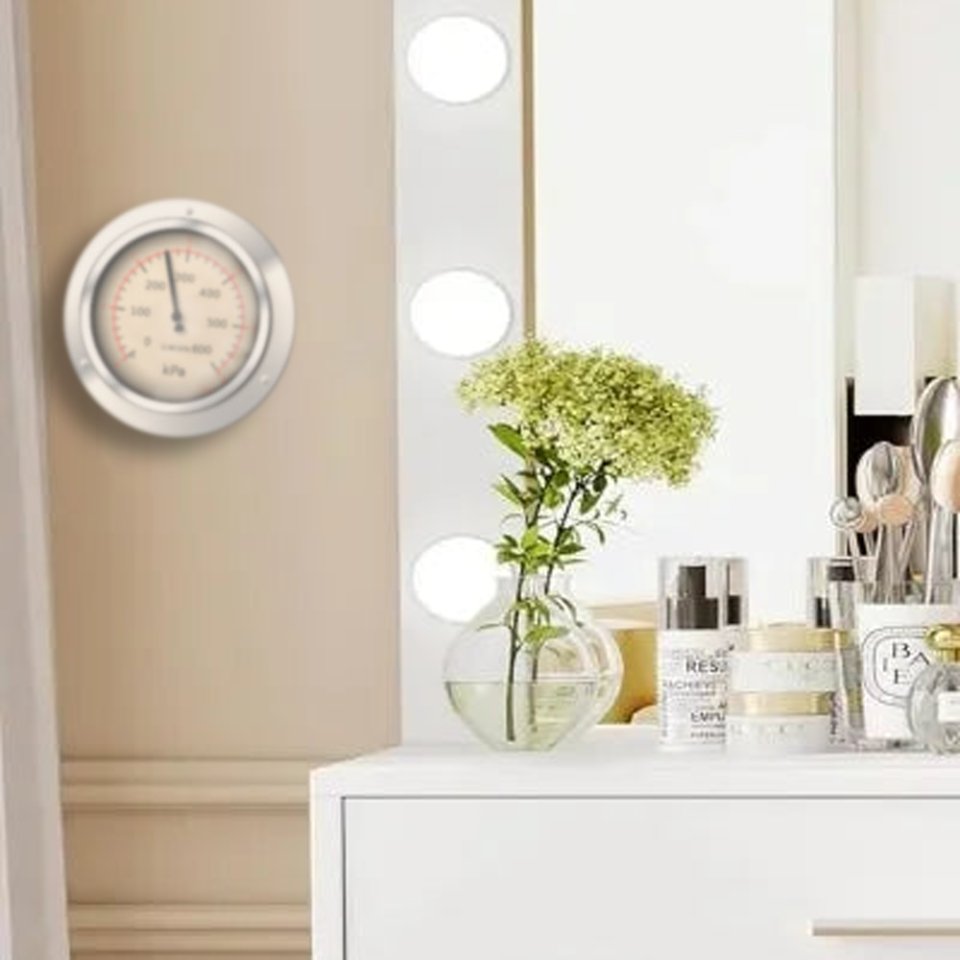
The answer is 260 kPa
